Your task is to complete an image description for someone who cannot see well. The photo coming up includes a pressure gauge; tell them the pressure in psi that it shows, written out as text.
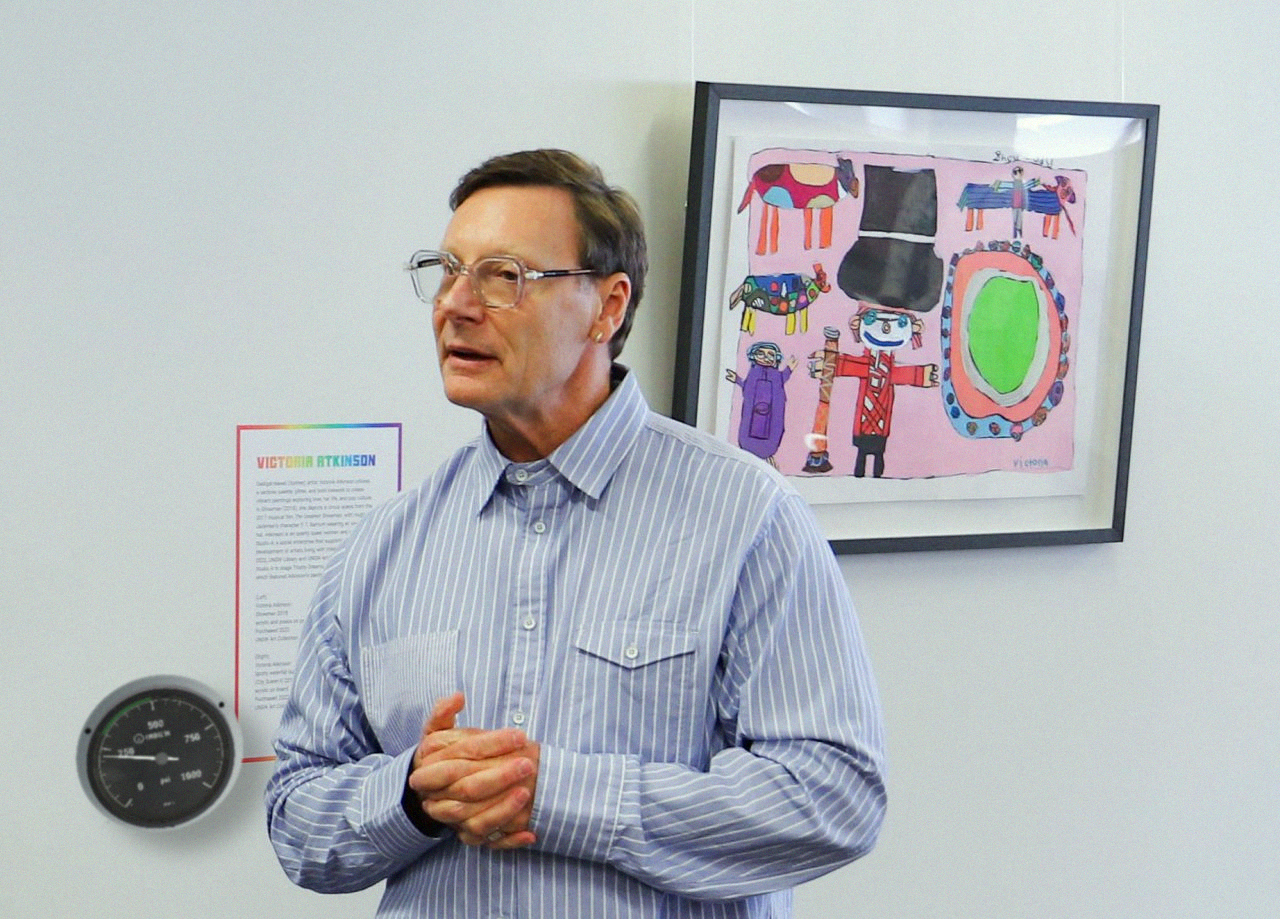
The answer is 225 psi
